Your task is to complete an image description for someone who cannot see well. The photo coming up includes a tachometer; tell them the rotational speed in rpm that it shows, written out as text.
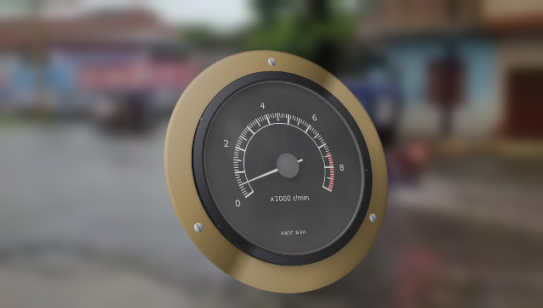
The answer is 500 rpm
